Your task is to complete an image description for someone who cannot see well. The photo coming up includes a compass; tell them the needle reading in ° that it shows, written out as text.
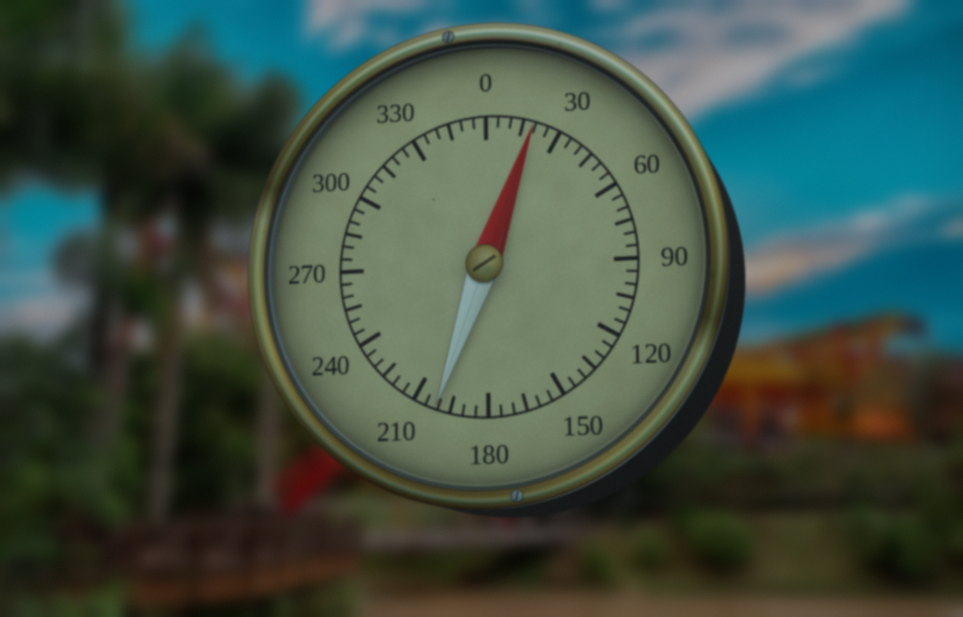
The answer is 20 °
